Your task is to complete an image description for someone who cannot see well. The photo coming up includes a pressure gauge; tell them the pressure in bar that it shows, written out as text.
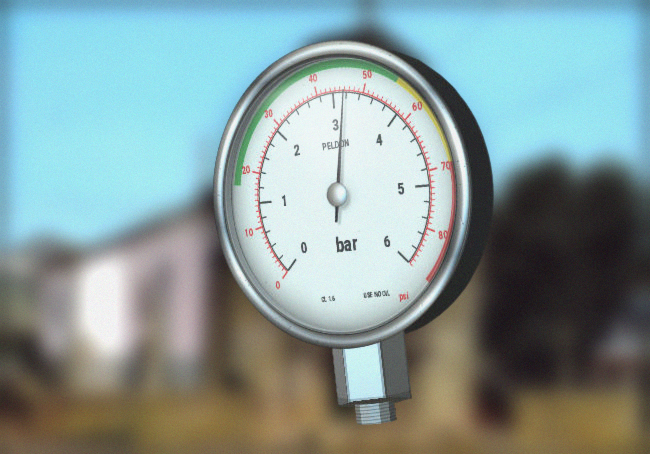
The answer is 3.2 bar
